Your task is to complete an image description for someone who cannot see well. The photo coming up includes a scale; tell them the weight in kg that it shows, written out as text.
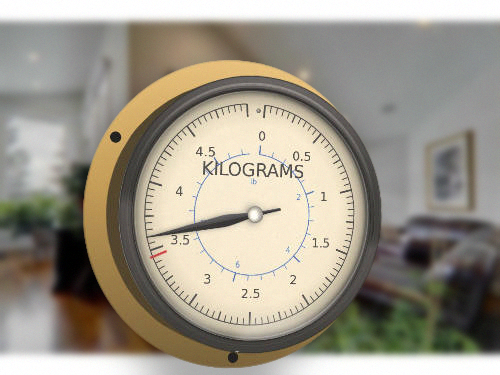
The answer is 3.6 kg
